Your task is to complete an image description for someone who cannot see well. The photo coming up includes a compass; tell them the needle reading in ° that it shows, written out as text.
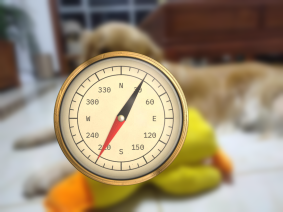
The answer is 210 °
